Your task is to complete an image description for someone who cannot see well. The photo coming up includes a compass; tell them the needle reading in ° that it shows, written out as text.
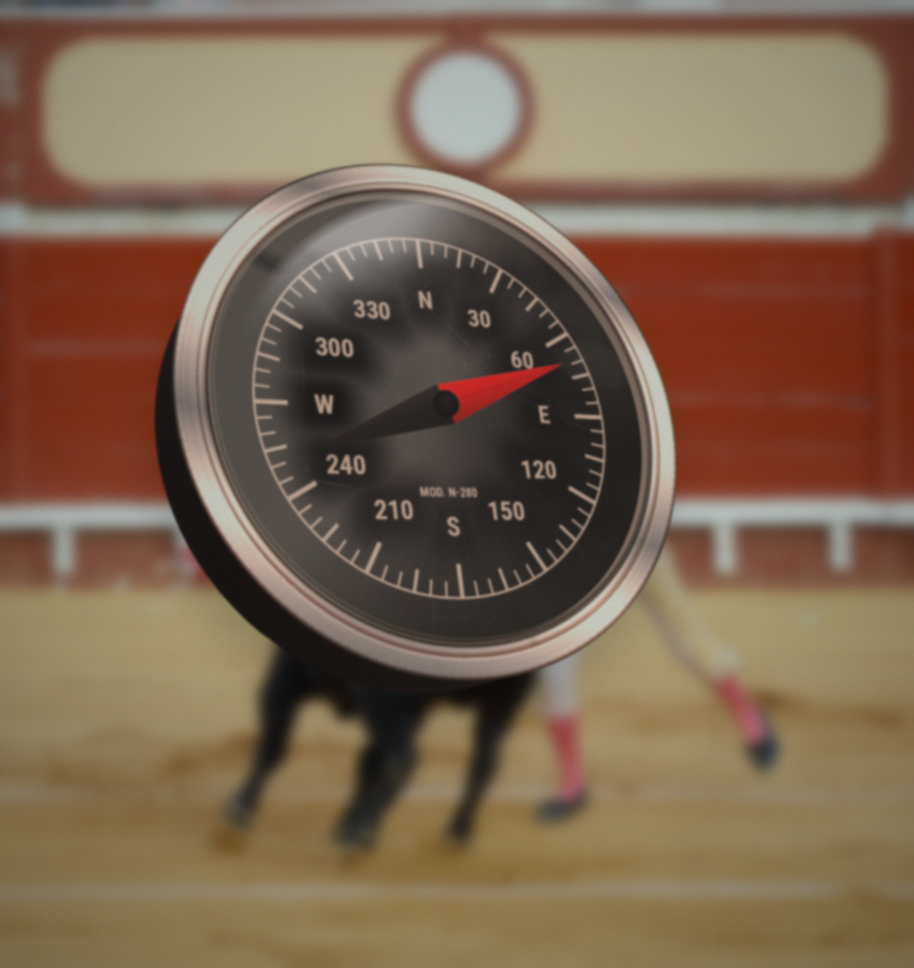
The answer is 70 °
